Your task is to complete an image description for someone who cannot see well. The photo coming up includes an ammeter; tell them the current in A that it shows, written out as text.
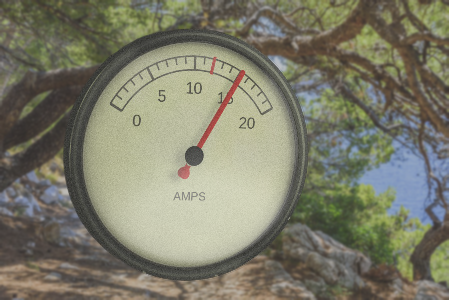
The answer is 15 A
